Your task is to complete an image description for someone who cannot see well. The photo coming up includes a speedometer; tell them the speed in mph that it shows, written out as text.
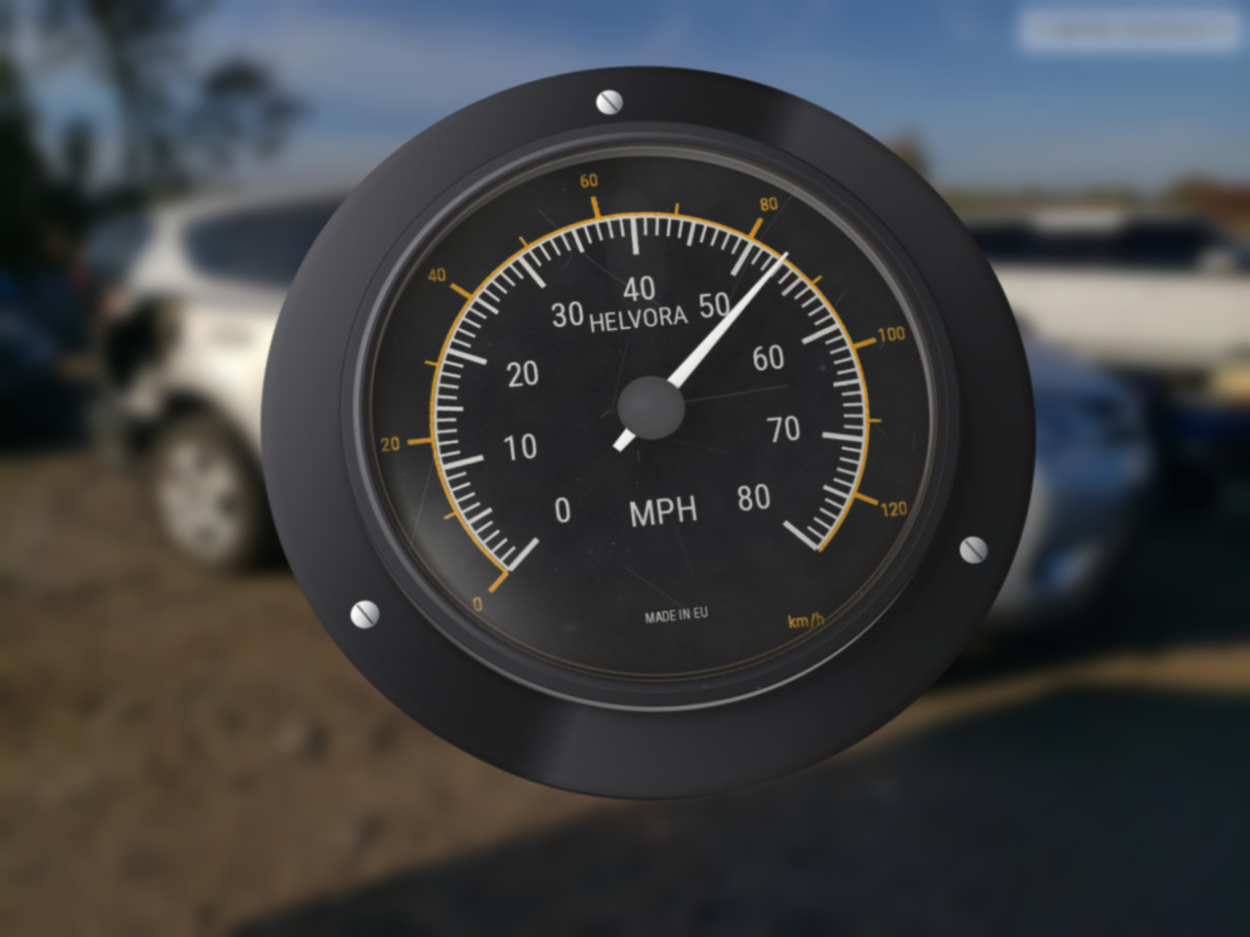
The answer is 53 mph
